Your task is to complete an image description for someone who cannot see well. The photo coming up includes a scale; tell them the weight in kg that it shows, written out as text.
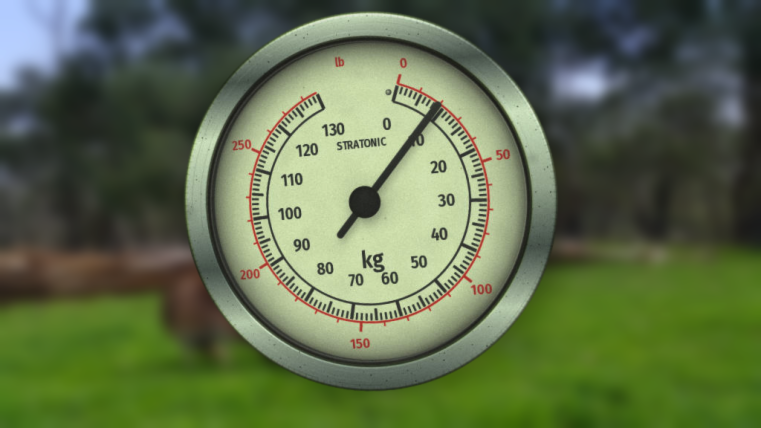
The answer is 9 kg
